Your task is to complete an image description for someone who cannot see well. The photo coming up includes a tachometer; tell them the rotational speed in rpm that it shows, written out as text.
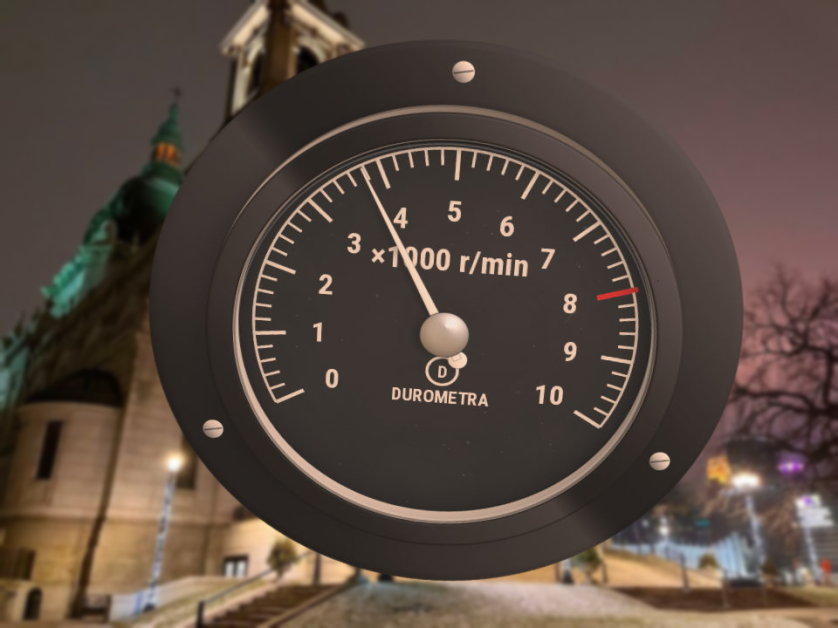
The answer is 3800 rpm
